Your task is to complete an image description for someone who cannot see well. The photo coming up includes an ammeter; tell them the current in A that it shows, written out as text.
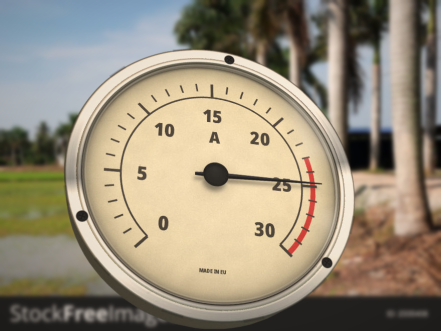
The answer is 25 A
